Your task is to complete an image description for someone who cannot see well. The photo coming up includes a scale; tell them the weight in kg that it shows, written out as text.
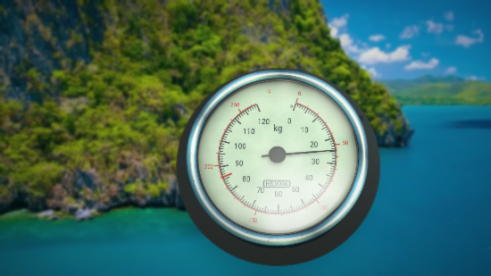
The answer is 25 kg
